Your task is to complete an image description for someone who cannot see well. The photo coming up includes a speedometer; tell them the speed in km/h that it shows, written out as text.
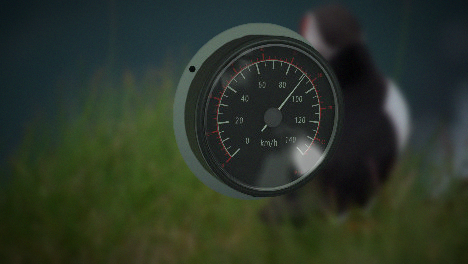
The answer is 90 km/h
